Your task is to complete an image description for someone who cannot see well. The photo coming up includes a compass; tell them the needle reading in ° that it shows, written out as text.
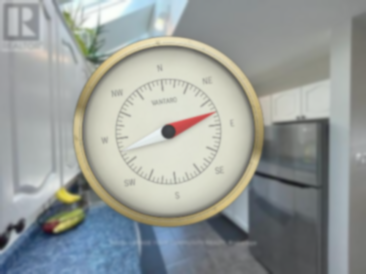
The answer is 75 °
